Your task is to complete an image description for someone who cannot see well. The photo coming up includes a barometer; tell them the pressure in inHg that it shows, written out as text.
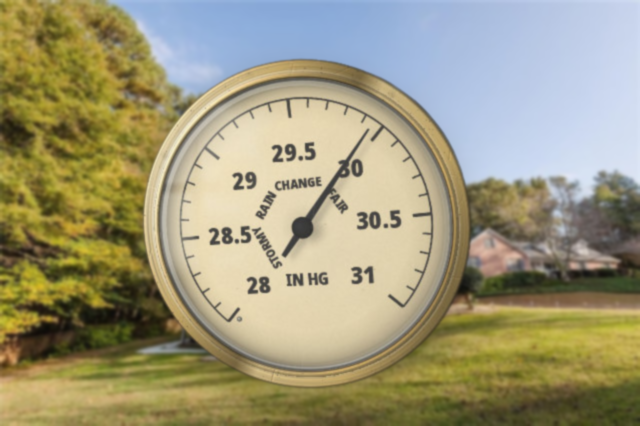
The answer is 29.95 inHg
